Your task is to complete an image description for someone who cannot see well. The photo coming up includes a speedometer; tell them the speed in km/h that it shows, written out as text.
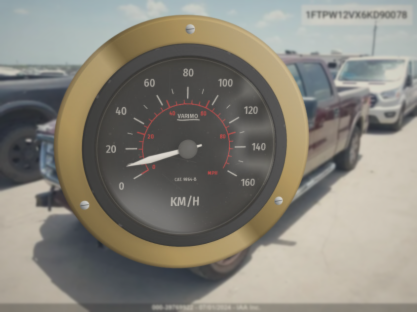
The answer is 10 km/h
